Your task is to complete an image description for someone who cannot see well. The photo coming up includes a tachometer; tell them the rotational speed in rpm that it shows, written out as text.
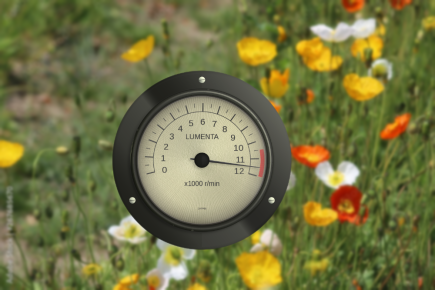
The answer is 11500 rpm
